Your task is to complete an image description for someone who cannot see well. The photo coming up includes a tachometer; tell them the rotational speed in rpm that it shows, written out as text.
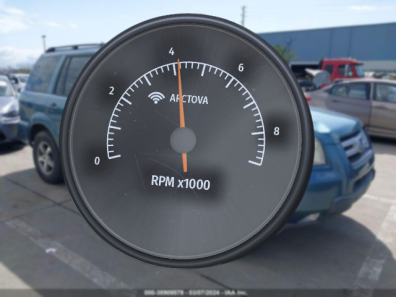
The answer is 4200 rpm
